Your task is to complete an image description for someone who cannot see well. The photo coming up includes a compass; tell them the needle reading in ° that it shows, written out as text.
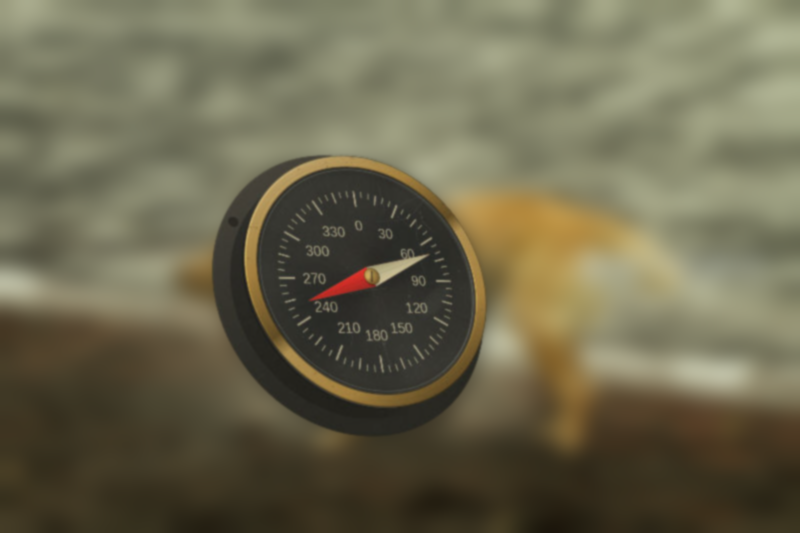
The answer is 250 °
